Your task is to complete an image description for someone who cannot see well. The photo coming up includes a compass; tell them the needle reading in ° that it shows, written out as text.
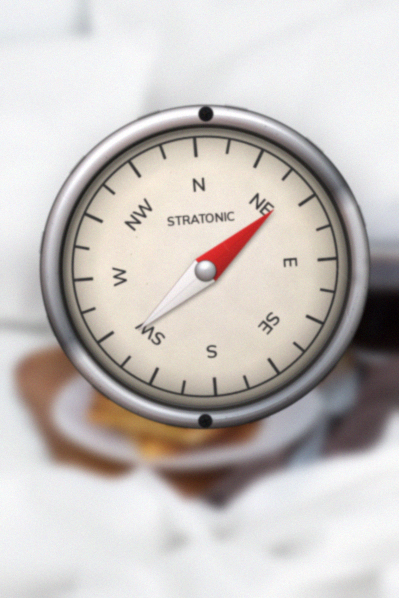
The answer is 52.5 °
